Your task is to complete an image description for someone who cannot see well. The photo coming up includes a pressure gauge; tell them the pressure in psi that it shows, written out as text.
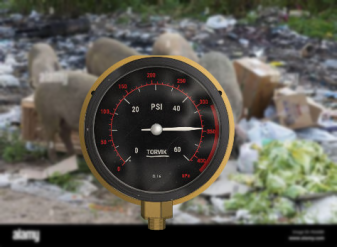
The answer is 50 psi
